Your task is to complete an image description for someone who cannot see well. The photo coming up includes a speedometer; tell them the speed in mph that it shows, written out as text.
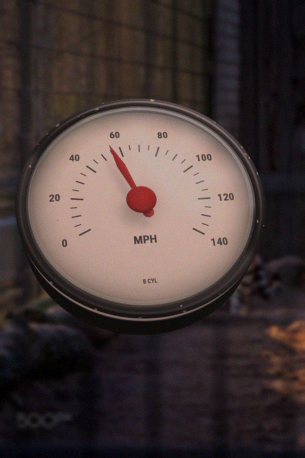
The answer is 55 mph
